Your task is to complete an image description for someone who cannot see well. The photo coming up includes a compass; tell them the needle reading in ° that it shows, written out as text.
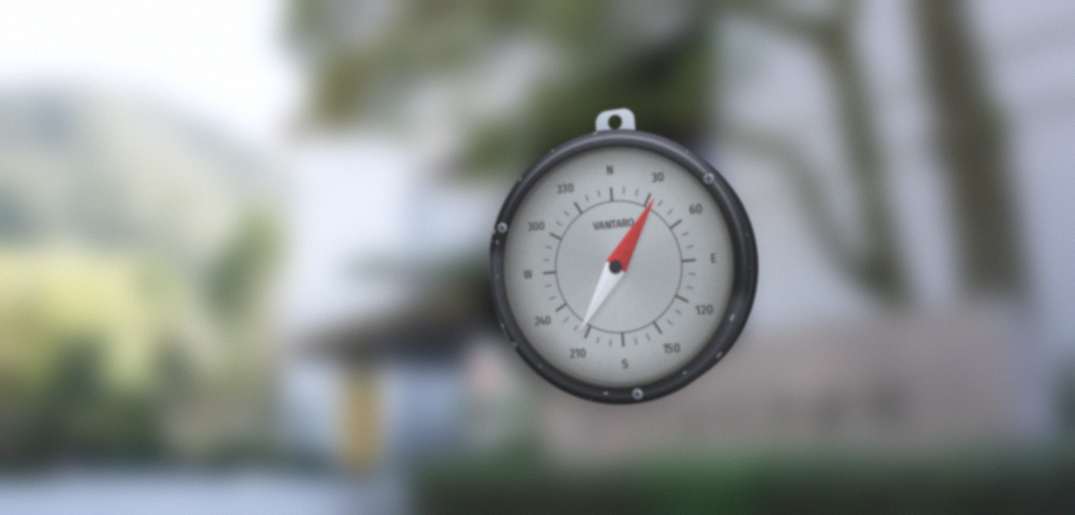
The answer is 35 °
